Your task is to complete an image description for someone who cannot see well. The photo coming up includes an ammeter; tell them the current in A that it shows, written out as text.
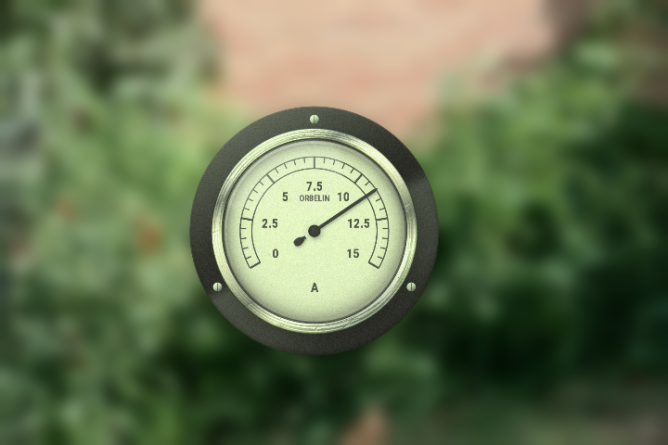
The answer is 11 A
